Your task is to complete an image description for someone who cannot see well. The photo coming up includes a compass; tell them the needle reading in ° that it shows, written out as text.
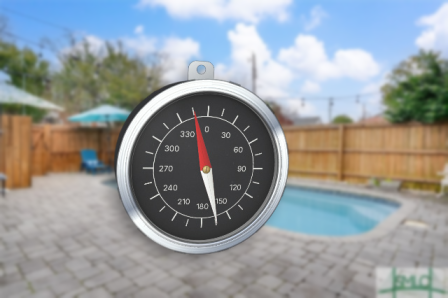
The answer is 345 °
